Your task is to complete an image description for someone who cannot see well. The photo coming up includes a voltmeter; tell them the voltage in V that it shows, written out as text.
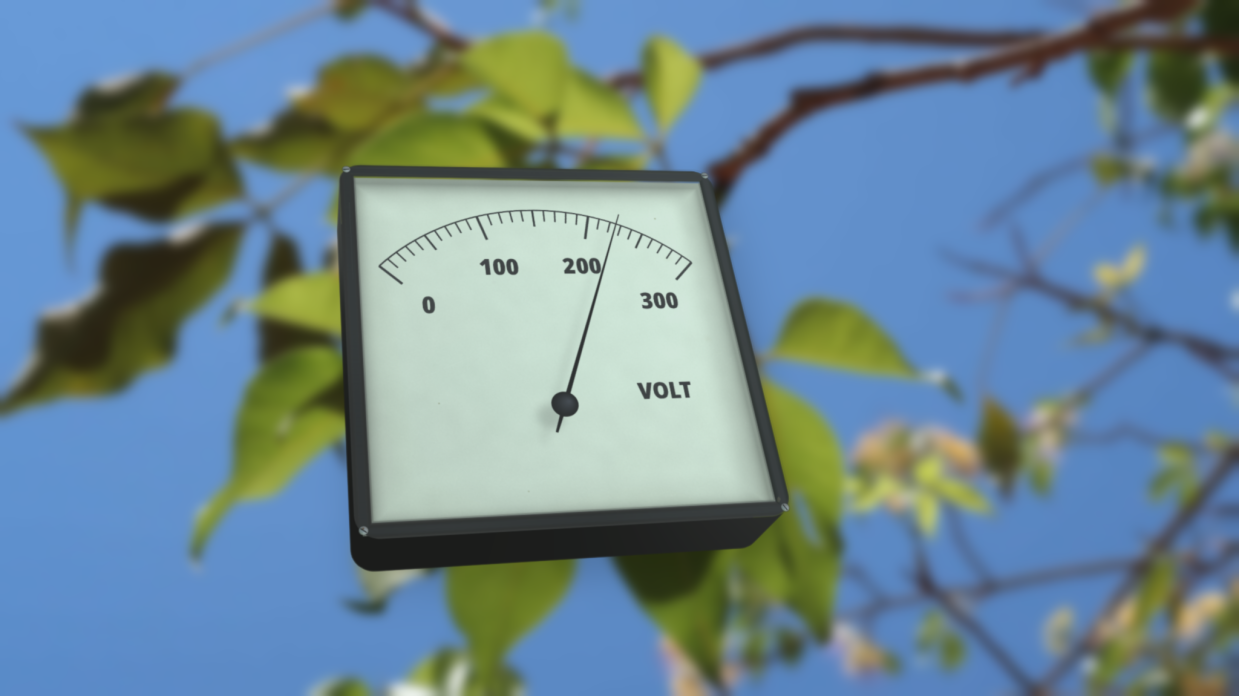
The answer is 225 V
